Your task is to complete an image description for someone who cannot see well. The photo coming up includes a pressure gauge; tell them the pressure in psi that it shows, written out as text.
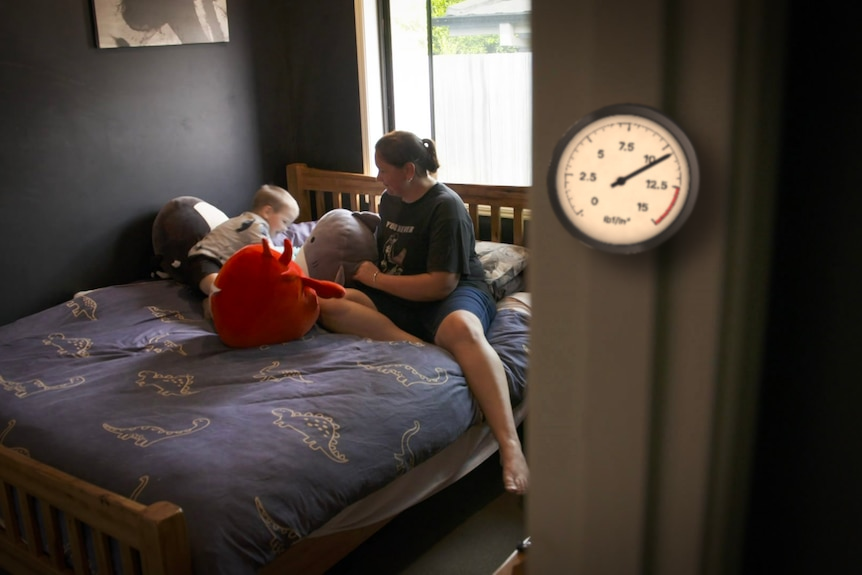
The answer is 10.5 psi
